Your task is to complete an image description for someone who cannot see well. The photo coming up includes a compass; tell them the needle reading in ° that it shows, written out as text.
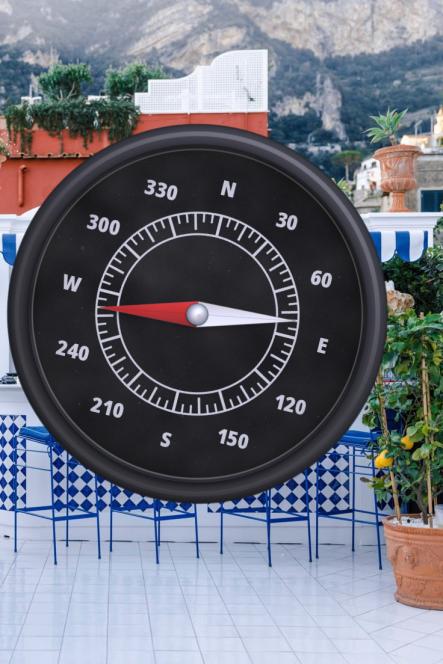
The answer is 260 °
